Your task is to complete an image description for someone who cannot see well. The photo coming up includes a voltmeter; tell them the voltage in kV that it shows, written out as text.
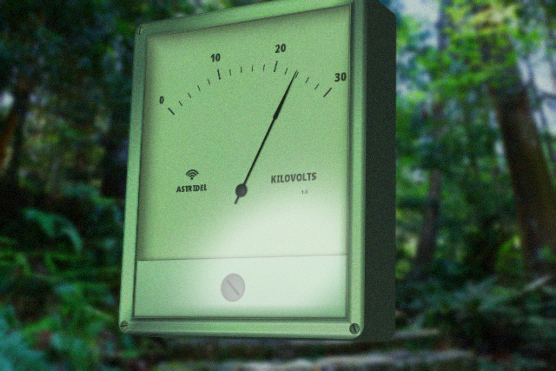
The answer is 24 kV
